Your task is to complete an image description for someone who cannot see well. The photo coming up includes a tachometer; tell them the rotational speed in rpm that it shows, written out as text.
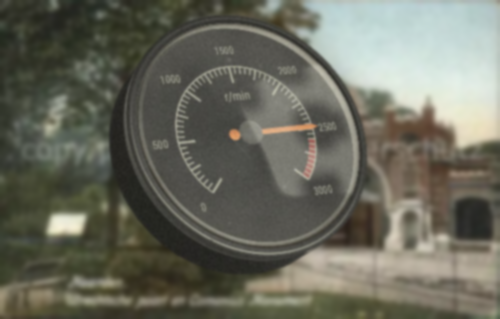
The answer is 2500 rpm
